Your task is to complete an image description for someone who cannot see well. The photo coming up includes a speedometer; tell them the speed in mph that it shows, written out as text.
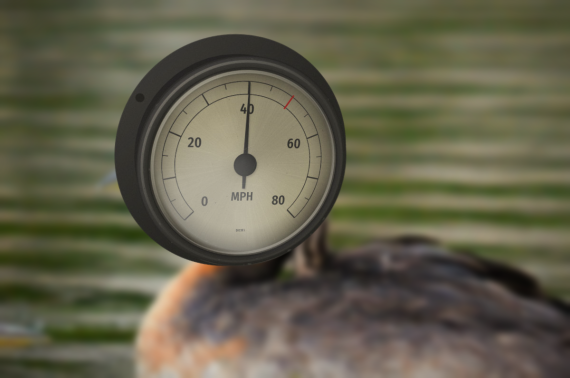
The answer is 40 mph
